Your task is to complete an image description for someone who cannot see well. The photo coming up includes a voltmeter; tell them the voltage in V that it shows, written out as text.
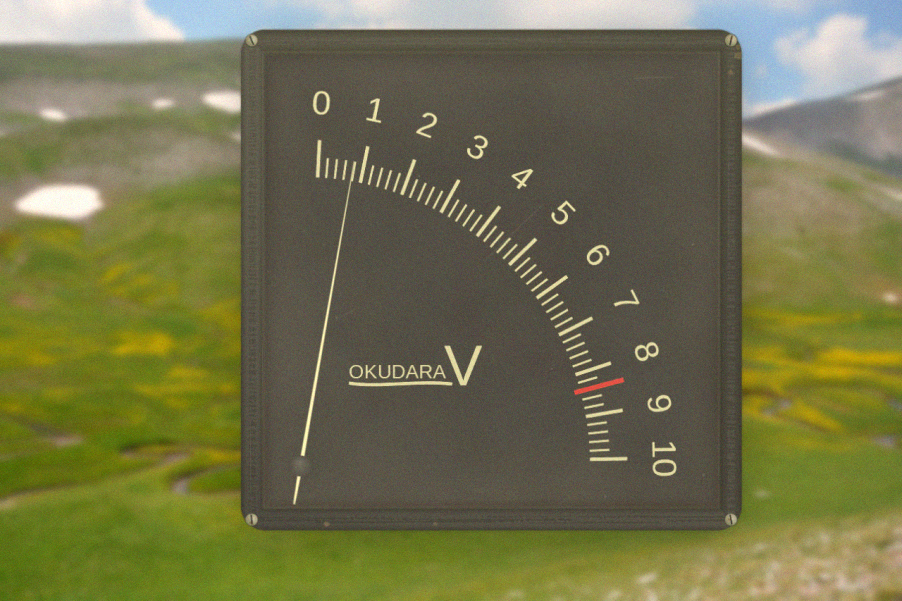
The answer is 0.8 V
